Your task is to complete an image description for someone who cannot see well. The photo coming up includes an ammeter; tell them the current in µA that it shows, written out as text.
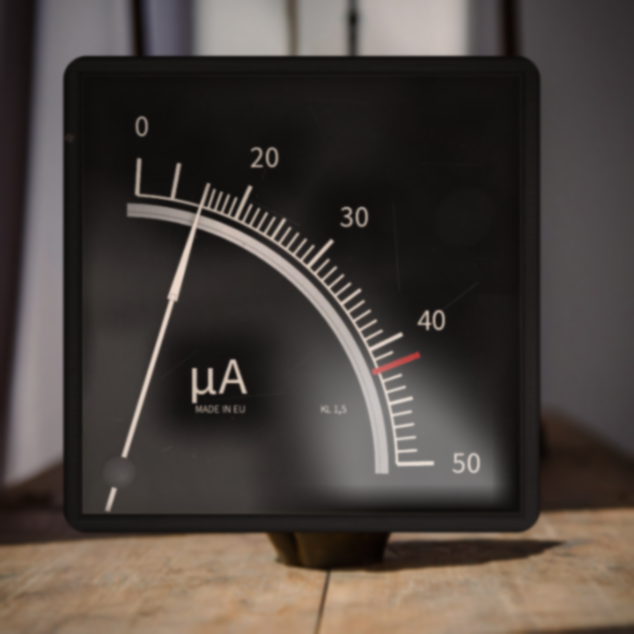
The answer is 15 µA
